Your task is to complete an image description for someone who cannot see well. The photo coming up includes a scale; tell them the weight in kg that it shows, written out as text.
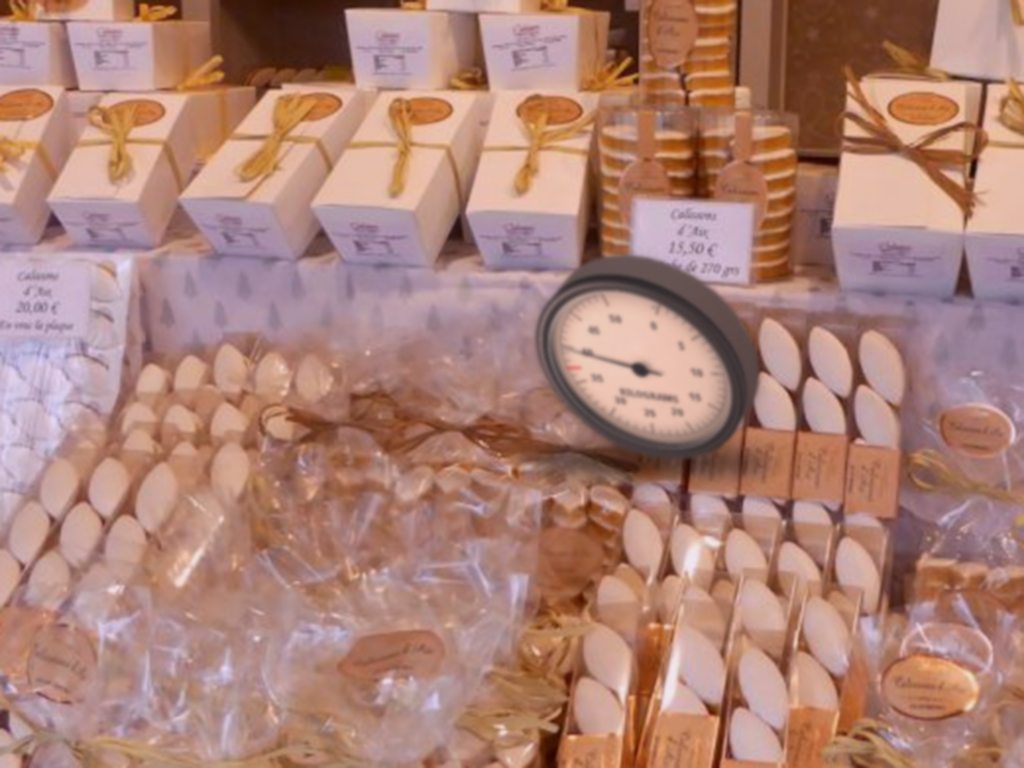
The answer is 40 kg
